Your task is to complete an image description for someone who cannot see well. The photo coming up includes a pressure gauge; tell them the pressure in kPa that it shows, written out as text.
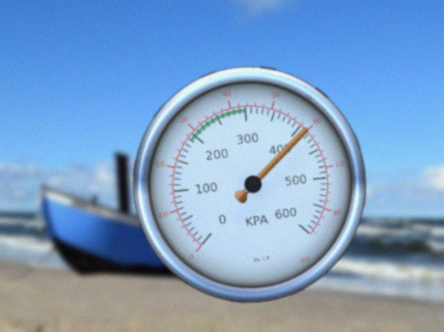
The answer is 410 kPa
